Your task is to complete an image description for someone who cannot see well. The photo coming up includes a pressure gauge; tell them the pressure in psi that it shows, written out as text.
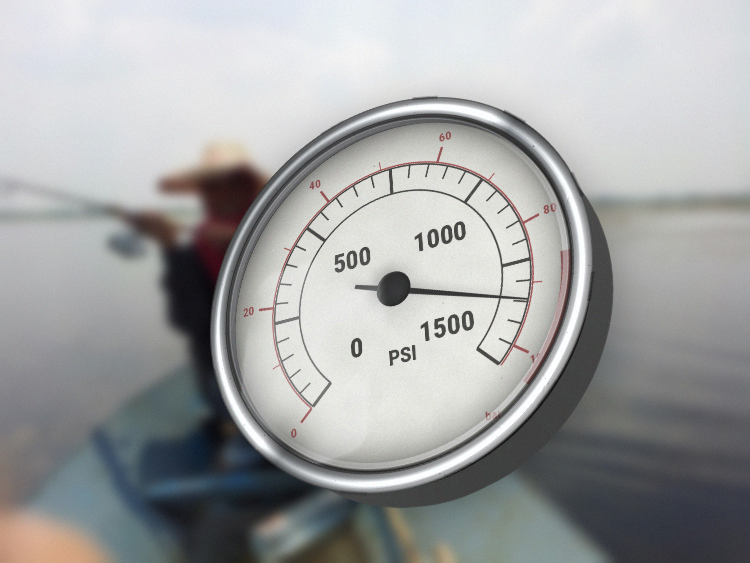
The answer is 1350 psi
